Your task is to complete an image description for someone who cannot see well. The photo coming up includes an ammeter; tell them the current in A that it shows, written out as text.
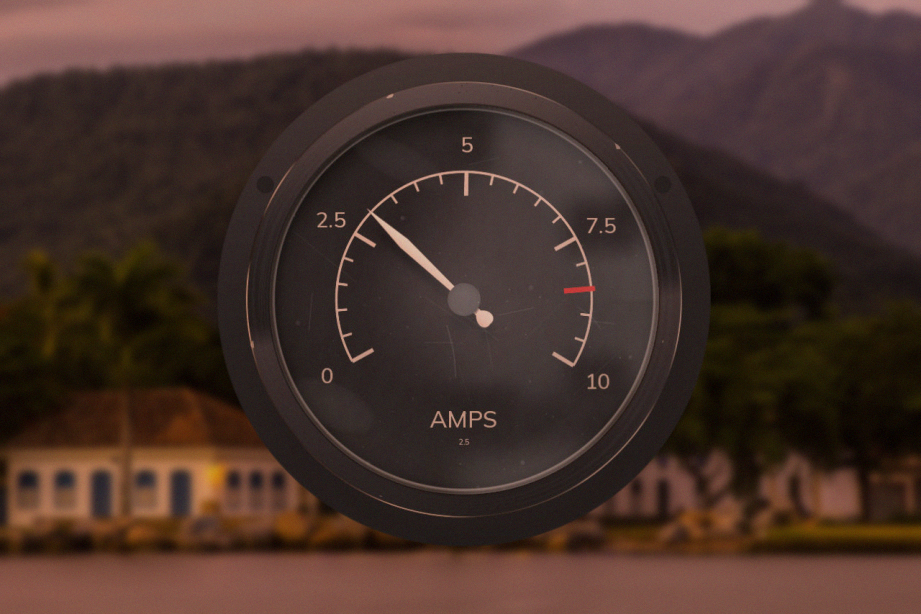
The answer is 3 A
